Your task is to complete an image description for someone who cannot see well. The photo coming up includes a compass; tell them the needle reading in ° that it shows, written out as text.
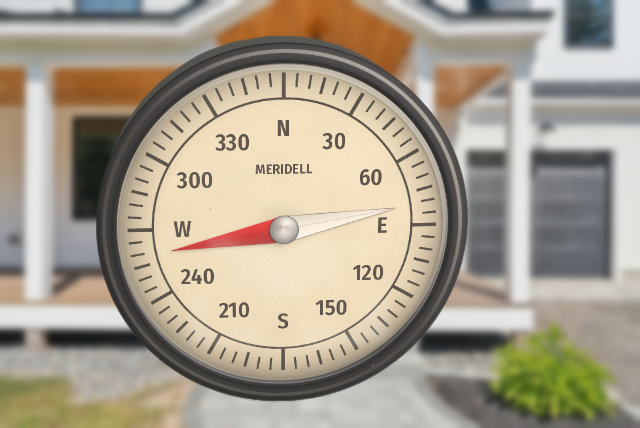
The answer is 260 °
